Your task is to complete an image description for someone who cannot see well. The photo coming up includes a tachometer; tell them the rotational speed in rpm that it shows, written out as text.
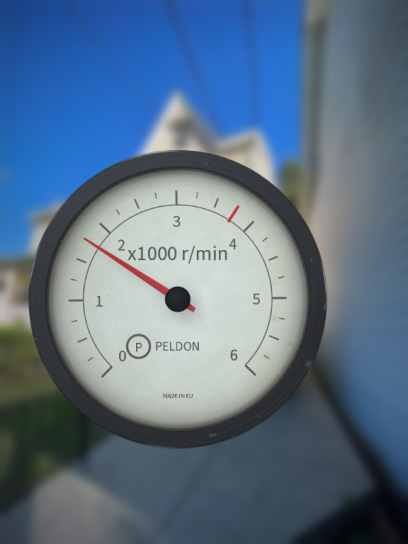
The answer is 1750 rpm
